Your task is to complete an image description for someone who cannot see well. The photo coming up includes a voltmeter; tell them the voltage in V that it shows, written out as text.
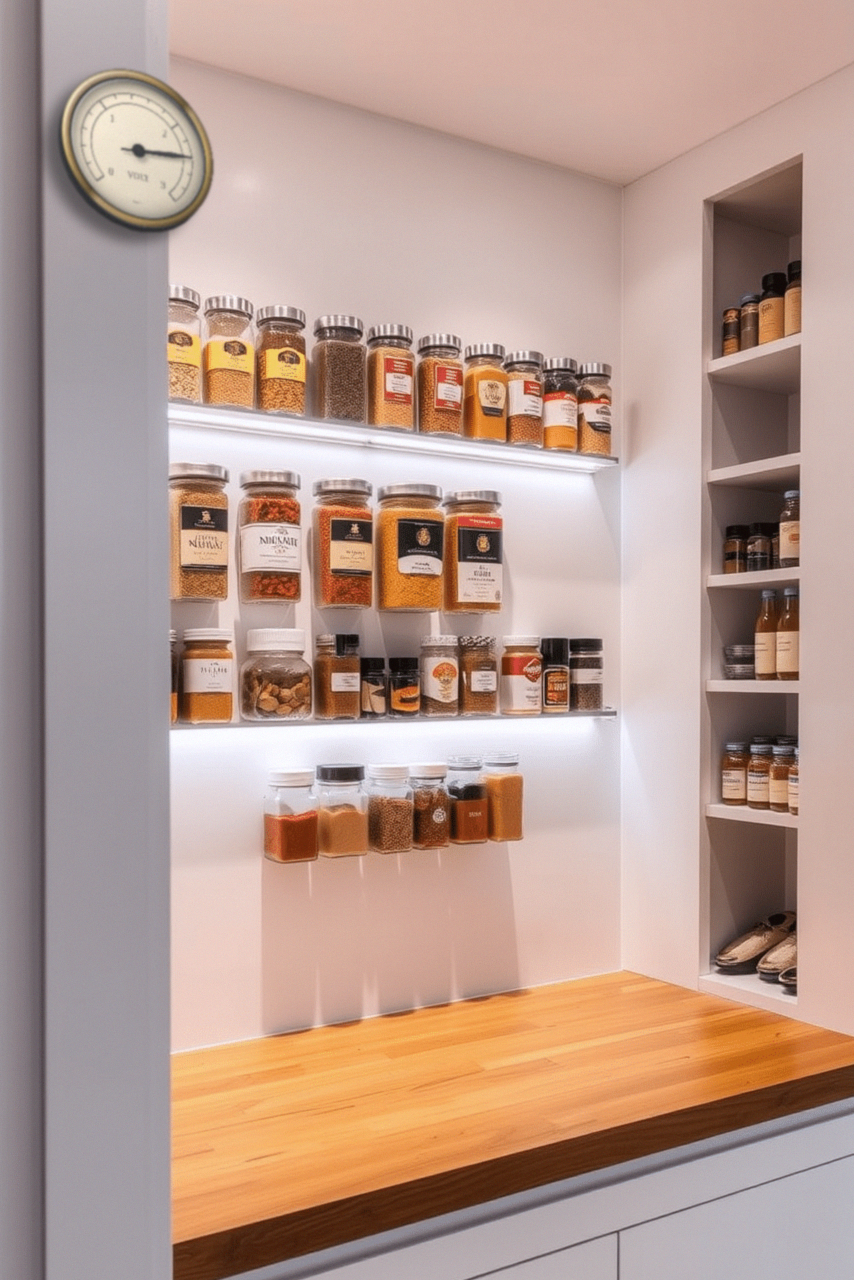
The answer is 2.4 V
